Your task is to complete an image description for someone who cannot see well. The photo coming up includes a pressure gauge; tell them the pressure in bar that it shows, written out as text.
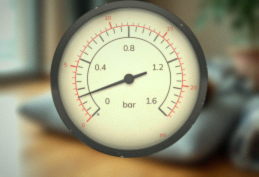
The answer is 0.15 bar
